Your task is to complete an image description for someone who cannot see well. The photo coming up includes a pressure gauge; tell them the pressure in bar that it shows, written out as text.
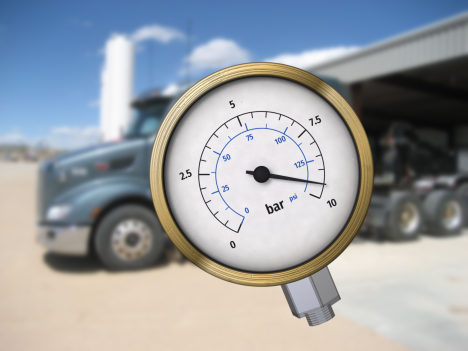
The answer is 9.5 bar
